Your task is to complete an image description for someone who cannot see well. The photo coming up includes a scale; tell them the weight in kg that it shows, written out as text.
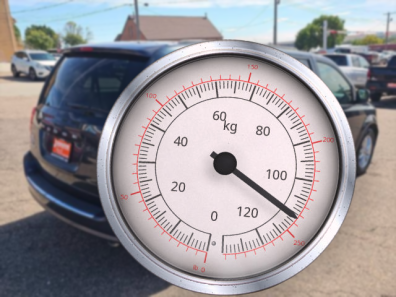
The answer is 110 kg
